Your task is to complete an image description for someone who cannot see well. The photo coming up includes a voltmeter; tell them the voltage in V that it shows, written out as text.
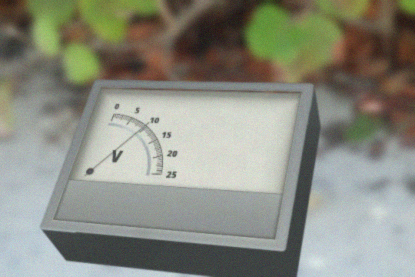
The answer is 10 V
